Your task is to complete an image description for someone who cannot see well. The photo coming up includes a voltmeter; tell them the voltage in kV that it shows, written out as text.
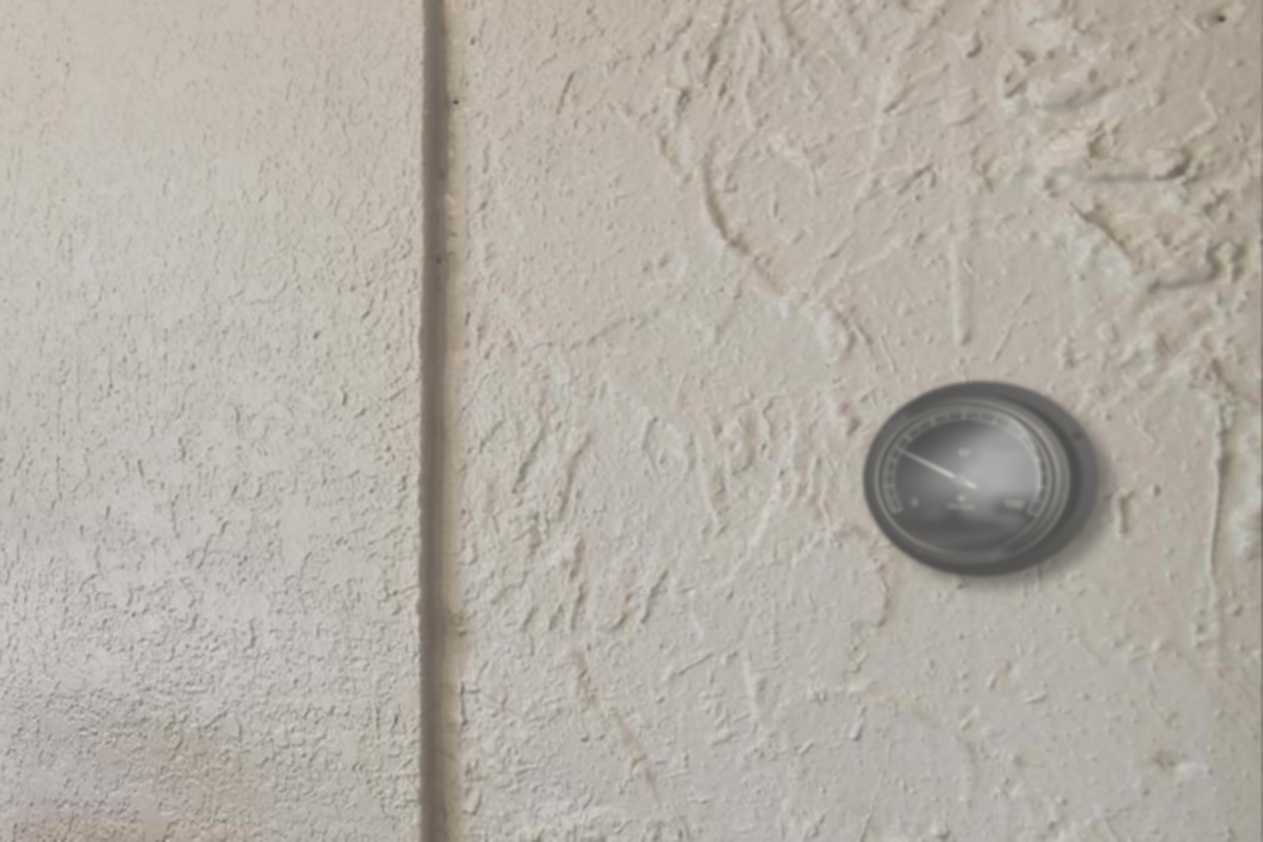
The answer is 25 kV
